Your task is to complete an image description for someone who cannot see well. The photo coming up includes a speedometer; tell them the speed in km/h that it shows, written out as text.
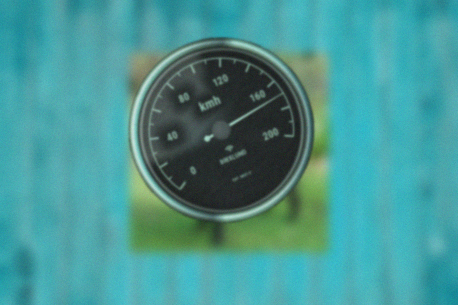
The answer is 170 km/h
